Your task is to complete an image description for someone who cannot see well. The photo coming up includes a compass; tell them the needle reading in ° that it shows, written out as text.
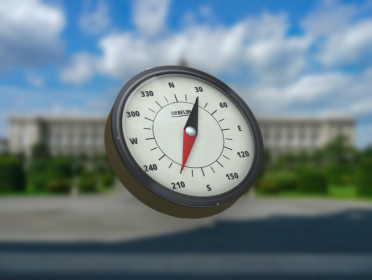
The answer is 210 °
